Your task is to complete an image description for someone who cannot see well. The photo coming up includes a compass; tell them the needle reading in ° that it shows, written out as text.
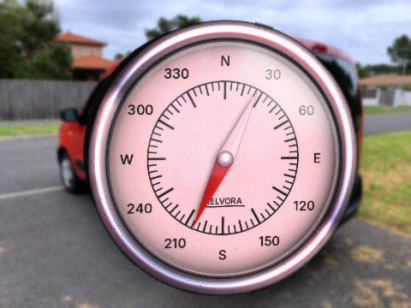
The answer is 205 °
